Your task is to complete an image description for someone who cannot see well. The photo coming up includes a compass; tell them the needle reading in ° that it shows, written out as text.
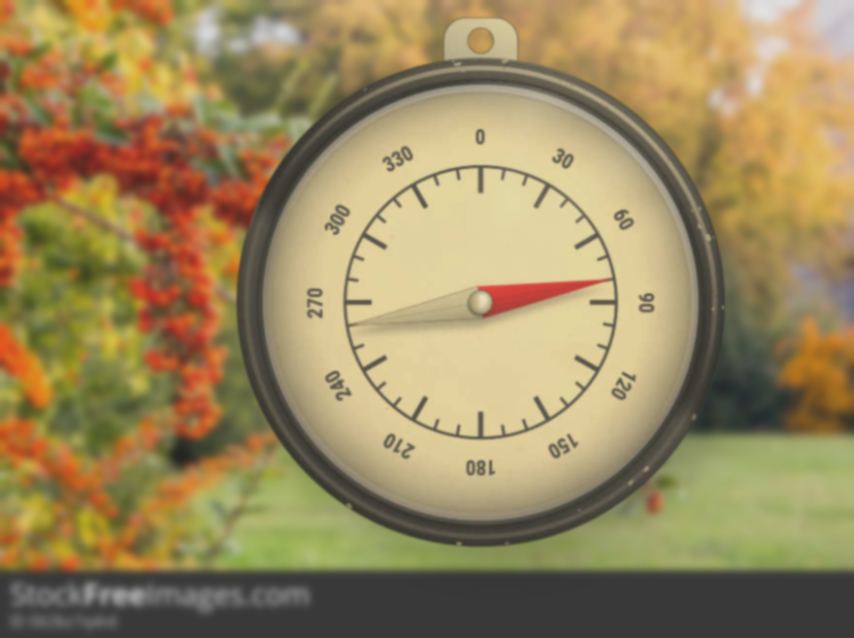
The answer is 80 °
